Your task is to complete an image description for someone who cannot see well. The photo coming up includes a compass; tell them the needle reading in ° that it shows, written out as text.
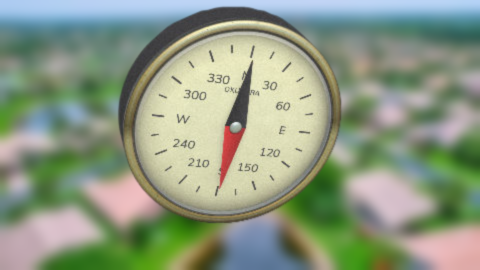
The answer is 180 °
